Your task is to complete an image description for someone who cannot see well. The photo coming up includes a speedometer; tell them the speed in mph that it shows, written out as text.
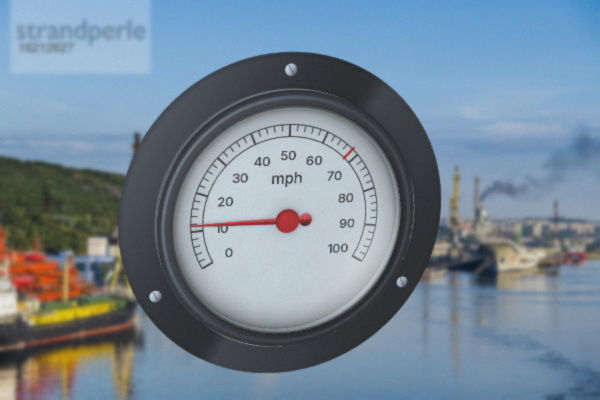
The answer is 12 mph
